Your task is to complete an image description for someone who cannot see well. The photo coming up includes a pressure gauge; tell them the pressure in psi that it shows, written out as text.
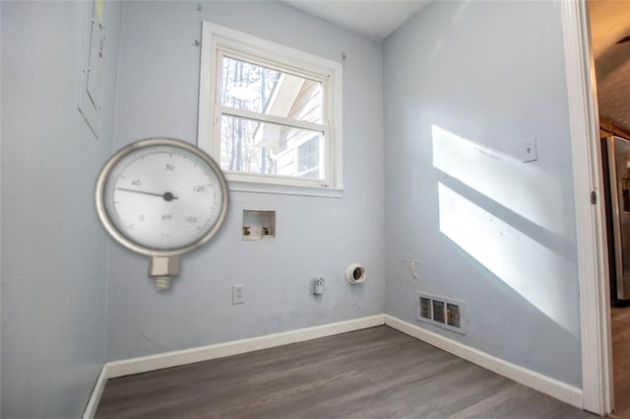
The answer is 30 psi
